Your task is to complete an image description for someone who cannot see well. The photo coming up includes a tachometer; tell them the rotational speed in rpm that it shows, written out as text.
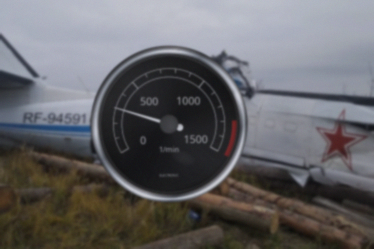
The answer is 300 rpm
